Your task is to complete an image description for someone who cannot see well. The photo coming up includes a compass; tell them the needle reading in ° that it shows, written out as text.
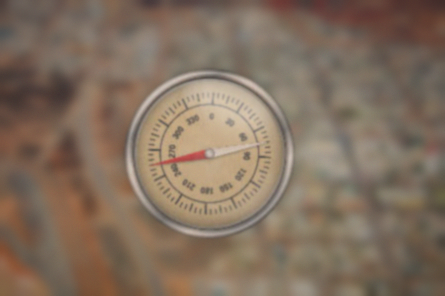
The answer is 255 °
